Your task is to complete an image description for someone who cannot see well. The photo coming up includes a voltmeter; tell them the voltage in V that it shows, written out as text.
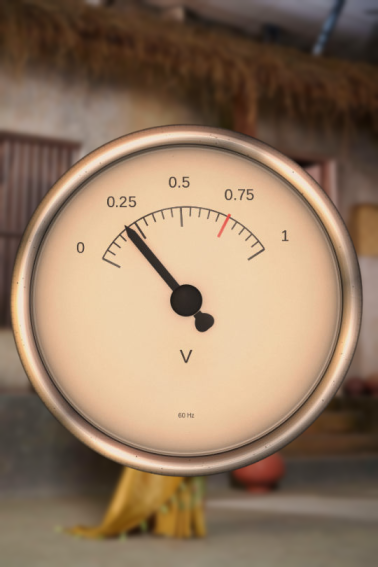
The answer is 0.2 V
